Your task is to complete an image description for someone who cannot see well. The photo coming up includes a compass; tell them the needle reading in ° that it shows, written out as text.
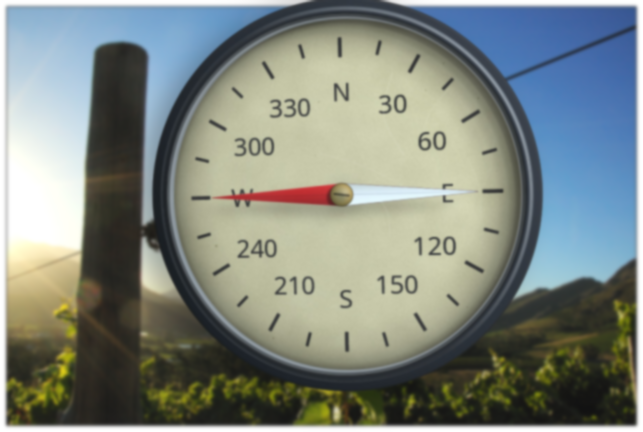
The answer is 270 °
